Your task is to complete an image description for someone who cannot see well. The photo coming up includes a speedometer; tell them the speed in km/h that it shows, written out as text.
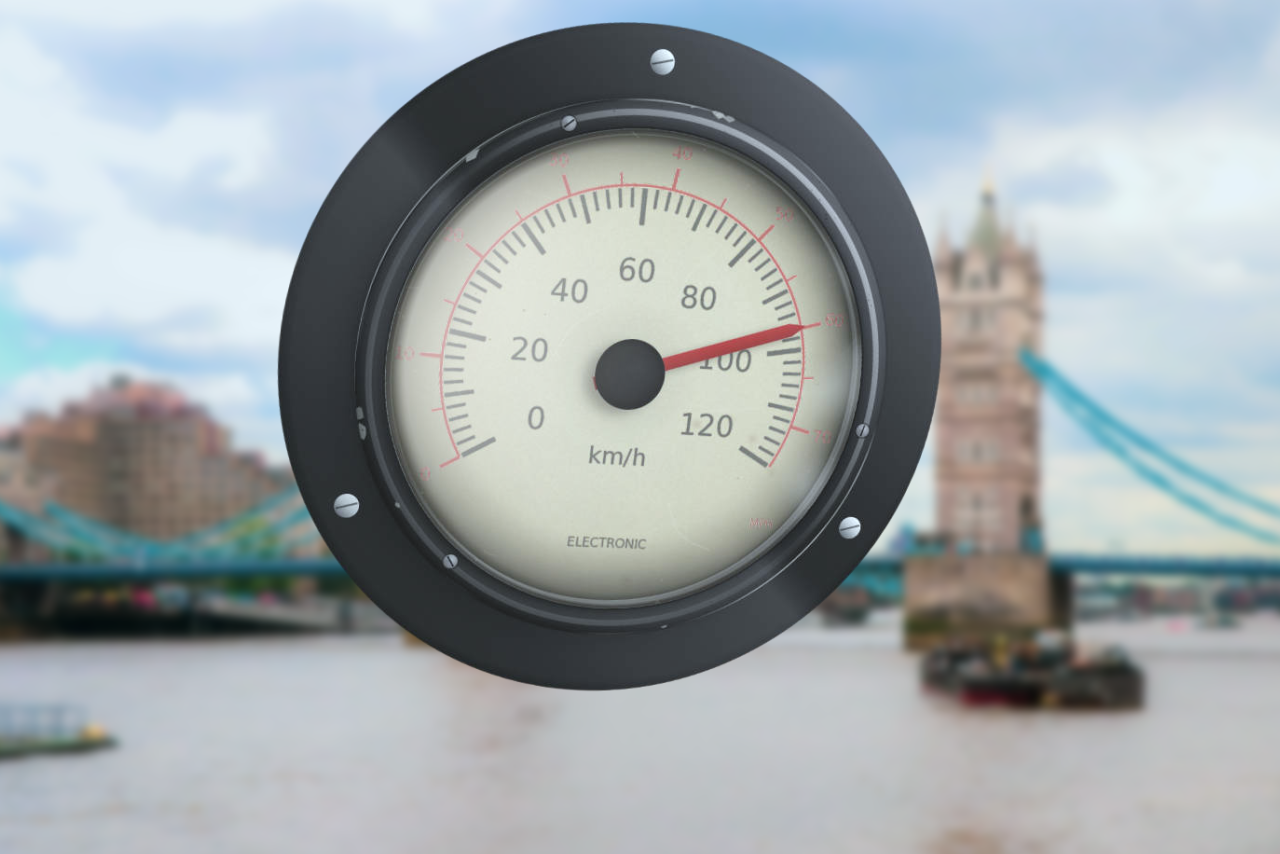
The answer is 96 km/h
